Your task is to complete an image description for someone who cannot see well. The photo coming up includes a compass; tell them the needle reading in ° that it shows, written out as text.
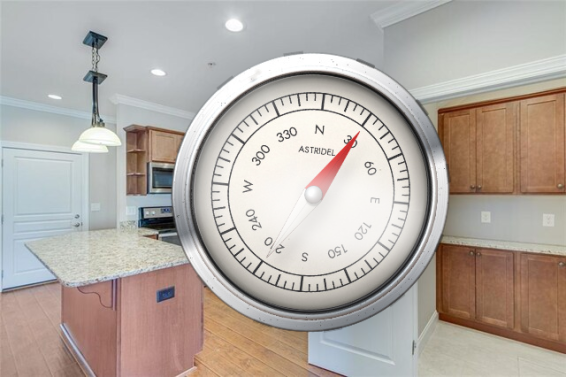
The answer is 30 °
